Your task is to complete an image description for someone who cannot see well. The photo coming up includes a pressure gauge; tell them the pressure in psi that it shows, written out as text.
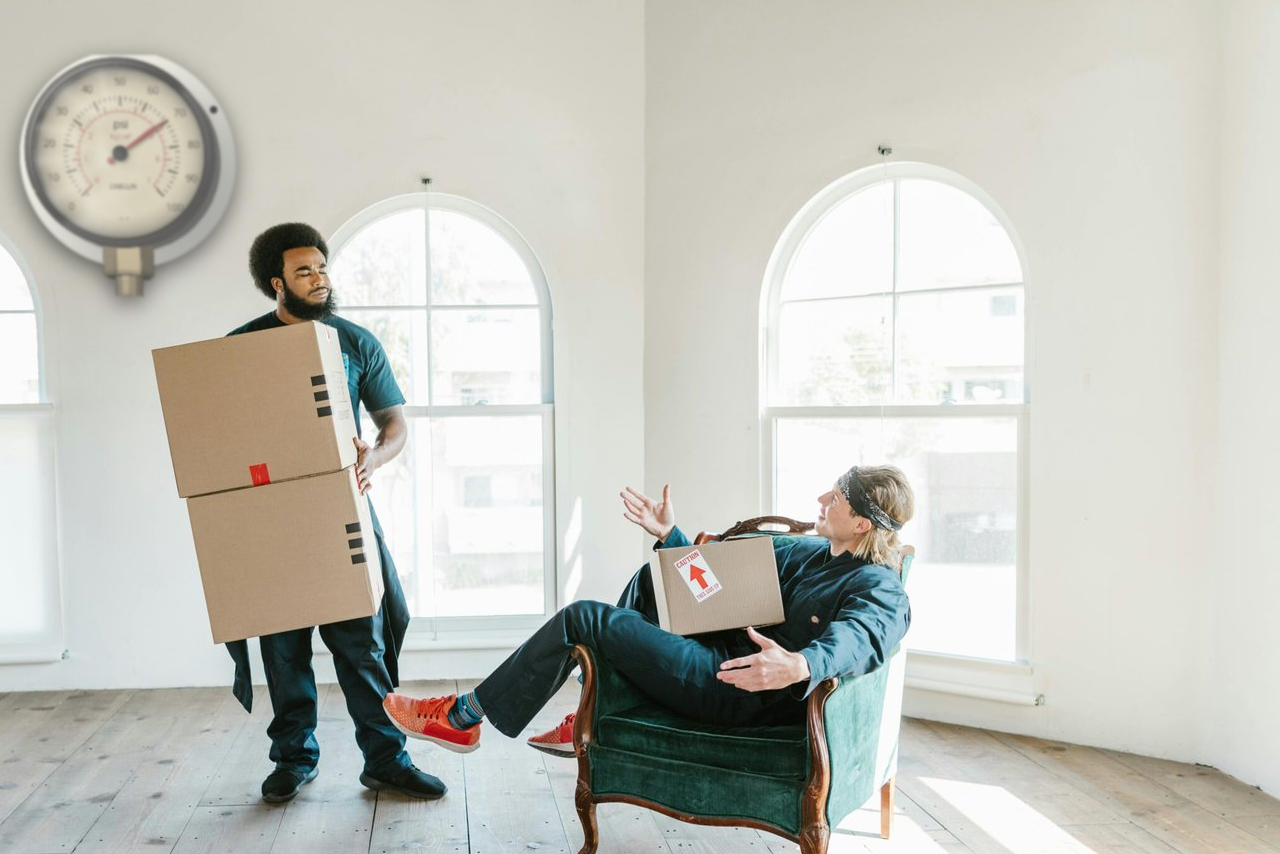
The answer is 70 psi
